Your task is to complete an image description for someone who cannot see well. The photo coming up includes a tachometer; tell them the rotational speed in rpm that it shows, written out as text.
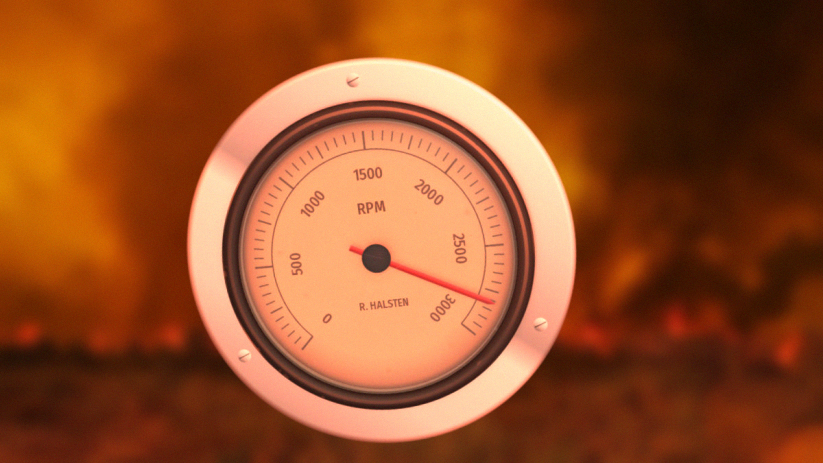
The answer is 2800 rpm
